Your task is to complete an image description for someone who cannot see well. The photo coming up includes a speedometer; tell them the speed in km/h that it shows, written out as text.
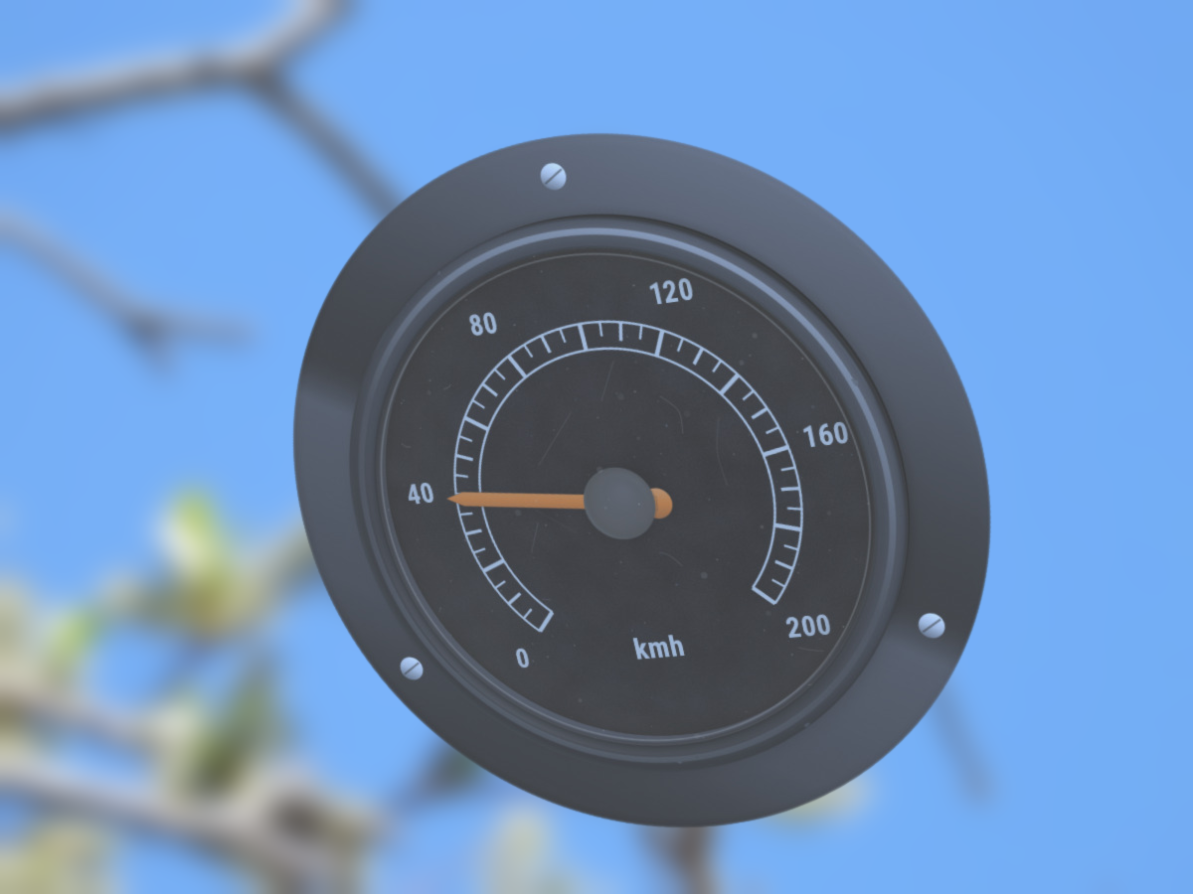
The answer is 40 km/h
